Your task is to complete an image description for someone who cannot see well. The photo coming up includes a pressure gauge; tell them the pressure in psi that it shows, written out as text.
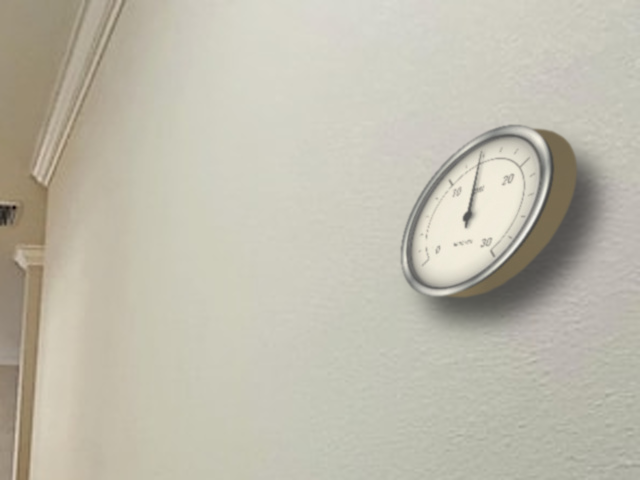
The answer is 14 psi
